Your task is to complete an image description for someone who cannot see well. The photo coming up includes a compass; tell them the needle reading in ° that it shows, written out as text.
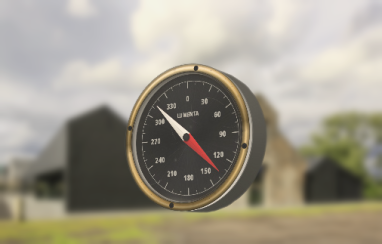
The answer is 135 °
